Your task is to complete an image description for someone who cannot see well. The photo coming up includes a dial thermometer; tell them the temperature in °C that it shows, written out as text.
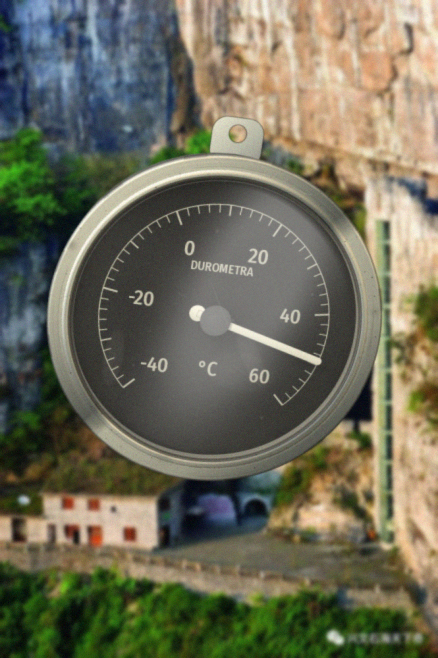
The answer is 49 °C
